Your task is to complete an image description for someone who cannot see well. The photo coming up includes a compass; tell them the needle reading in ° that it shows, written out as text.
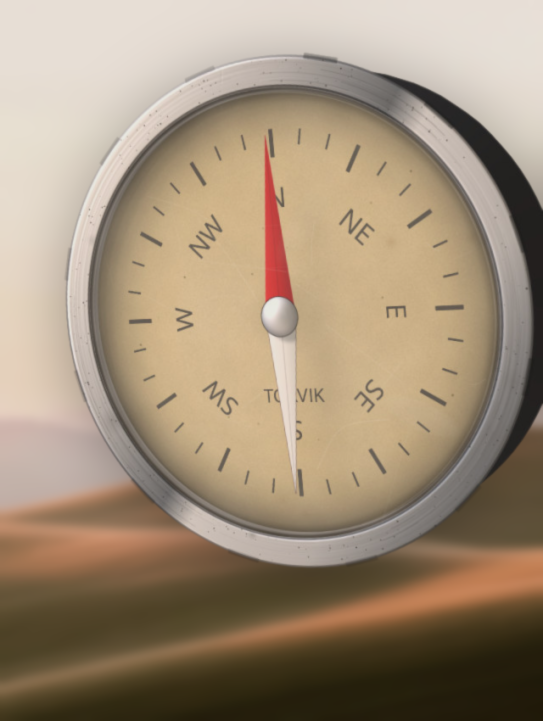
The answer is 0 °
